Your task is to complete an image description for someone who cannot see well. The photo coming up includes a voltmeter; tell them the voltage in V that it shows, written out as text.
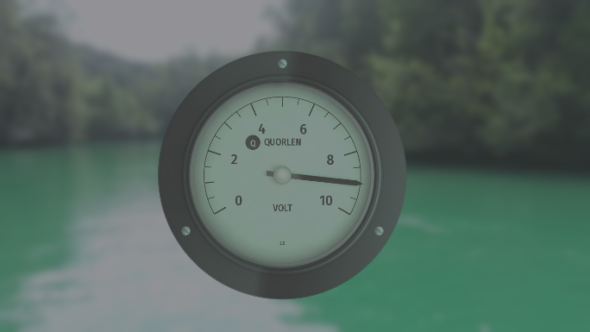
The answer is 9 V
